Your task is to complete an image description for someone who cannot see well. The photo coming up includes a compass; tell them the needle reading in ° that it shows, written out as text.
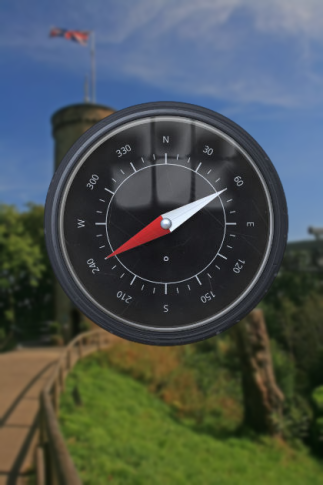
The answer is 240 °
